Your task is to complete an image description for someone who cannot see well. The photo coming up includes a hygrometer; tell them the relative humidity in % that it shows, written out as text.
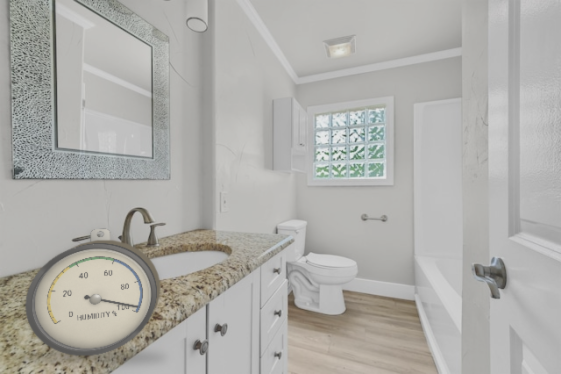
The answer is 96 %
